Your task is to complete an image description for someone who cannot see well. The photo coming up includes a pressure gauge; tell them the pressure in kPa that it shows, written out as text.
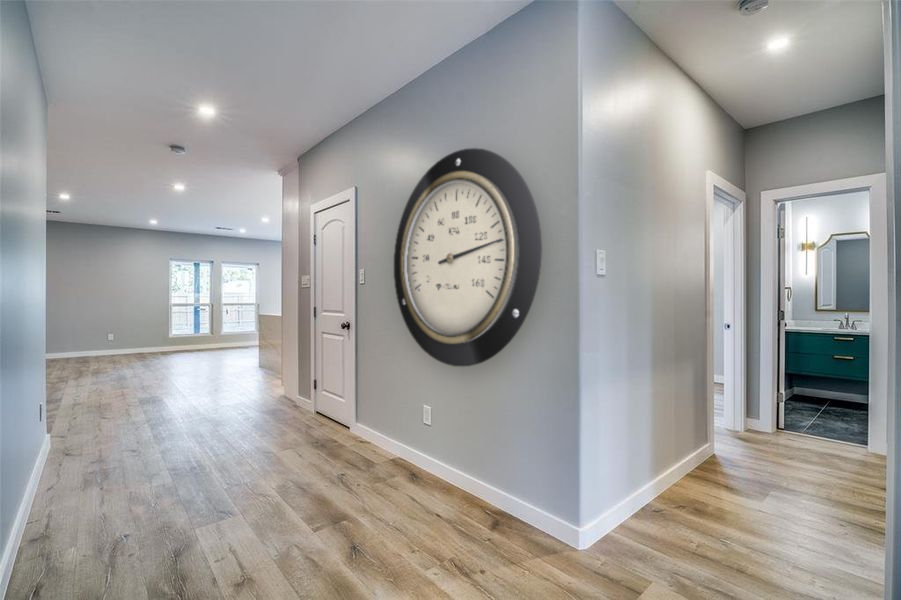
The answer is 130 kPa
